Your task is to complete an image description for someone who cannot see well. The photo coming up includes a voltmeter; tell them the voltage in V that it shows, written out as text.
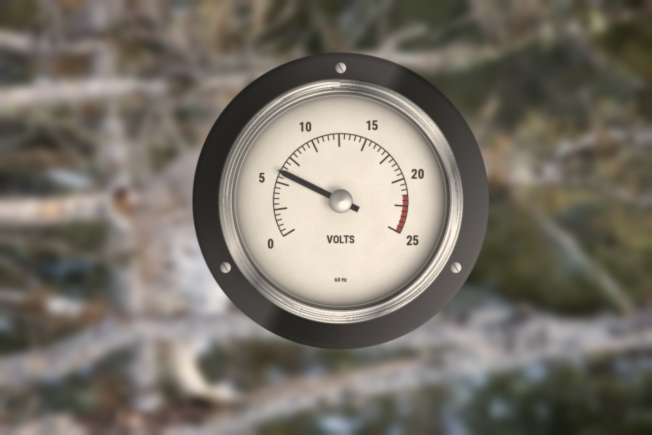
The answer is 6 V
